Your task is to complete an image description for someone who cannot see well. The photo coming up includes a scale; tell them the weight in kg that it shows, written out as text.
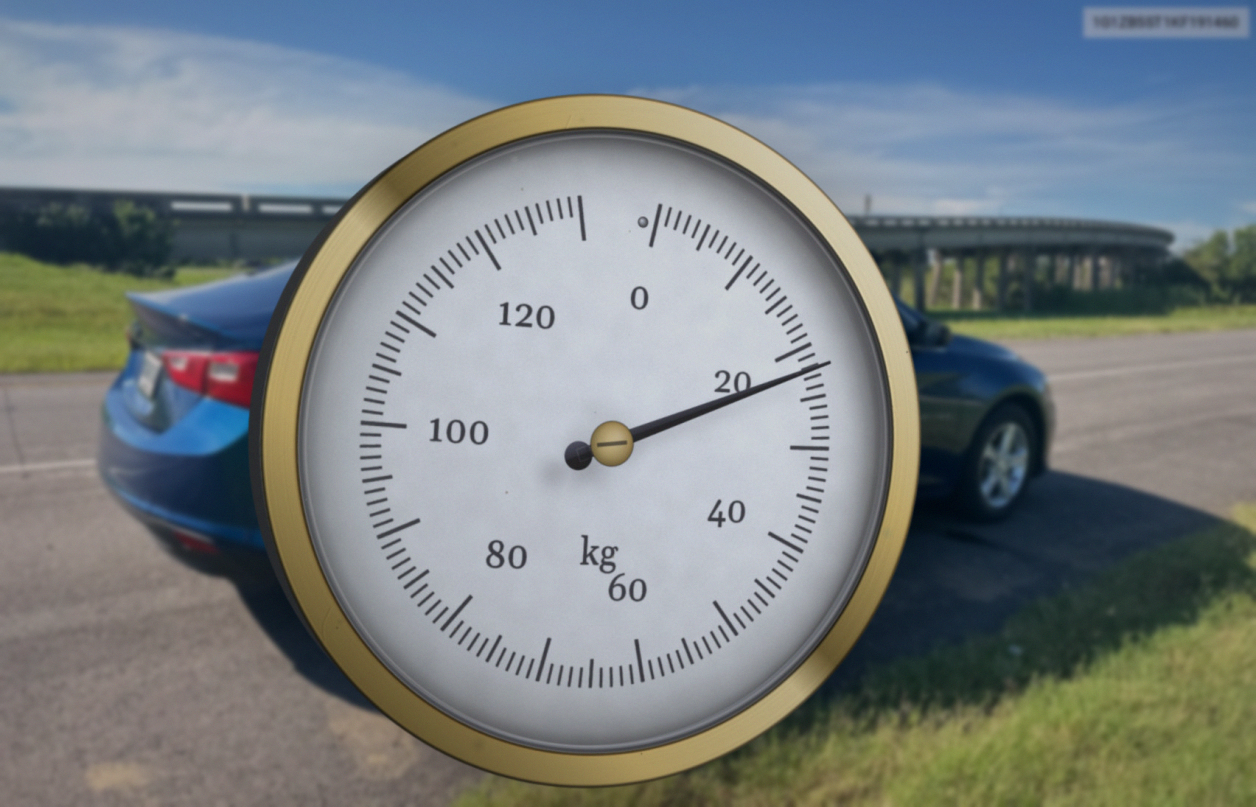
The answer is 22 kg
